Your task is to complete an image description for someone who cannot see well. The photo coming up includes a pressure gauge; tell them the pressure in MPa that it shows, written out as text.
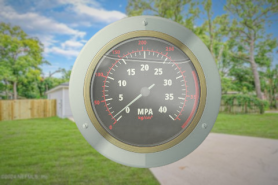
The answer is 1 MPa
